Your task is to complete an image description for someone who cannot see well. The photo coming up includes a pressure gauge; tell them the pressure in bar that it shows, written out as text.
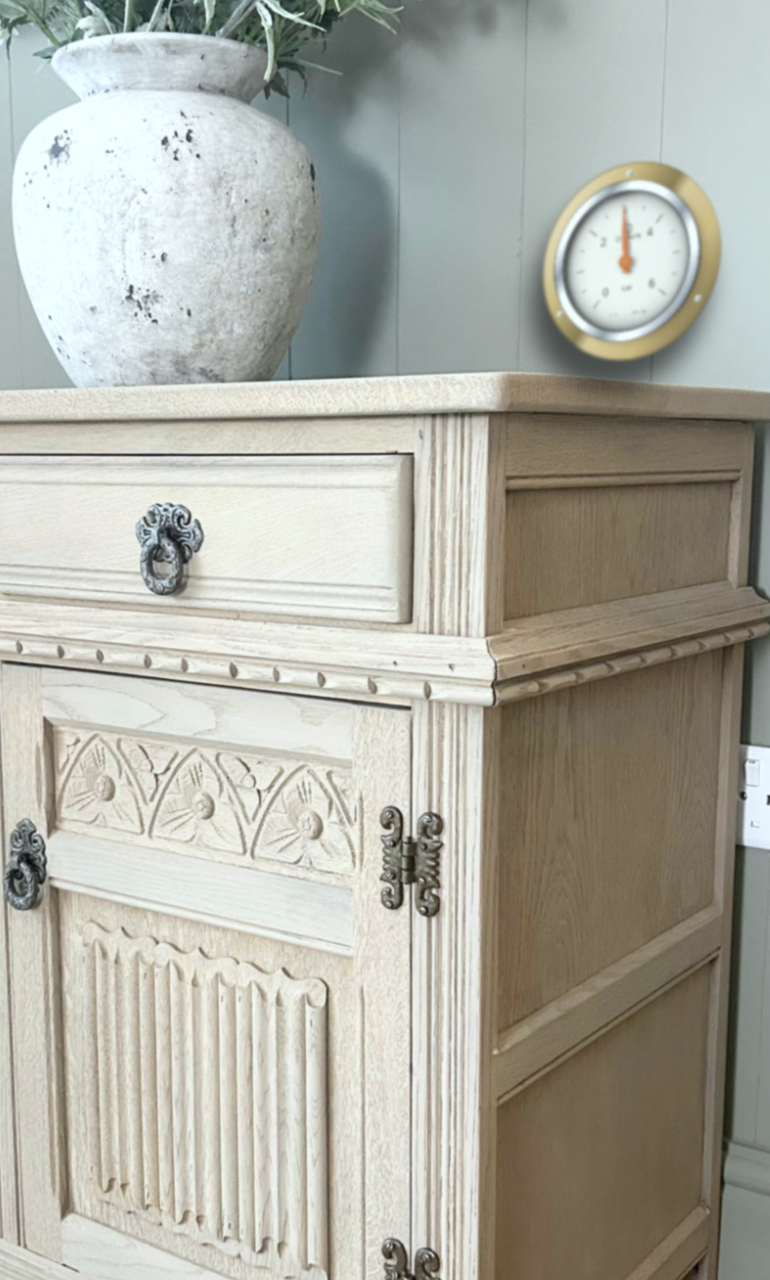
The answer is 3 bar
